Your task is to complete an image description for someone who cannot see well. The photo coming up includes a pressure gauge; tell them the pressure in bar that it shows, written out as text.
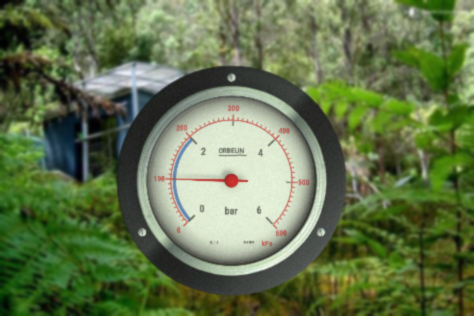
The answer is 1 bar
